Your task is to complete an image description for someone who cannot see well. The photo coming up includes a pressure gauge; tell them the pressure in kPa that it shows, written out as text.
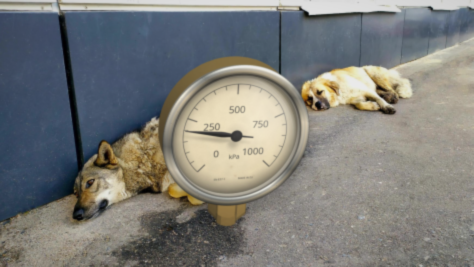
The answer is 200 kPa
